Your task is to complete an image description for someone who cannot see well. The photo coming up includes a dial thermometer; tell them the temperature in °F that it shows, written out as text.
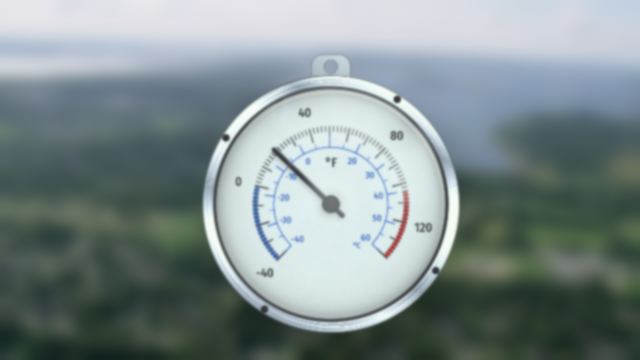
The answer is 20 °F
